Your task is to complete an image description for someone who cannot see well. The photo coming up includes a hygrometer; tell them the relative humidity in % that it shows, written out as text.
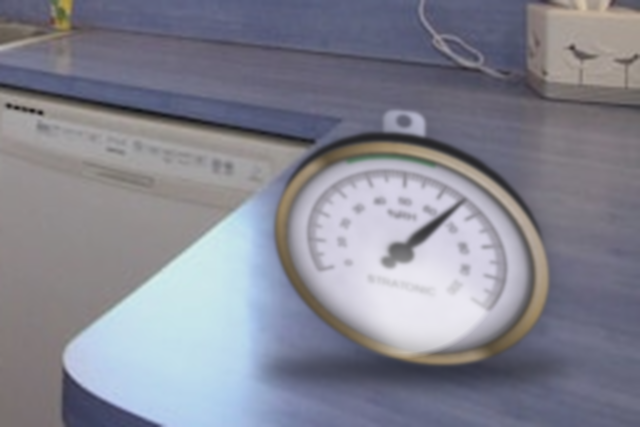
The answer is 65 %
